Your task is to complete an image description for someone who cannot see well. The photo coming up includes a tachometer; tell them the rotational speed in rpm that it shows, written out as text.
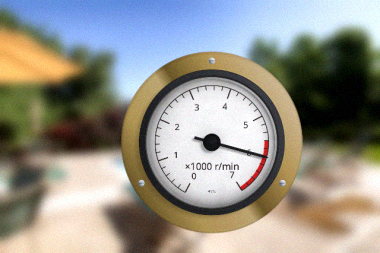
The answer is 6000 rpm
